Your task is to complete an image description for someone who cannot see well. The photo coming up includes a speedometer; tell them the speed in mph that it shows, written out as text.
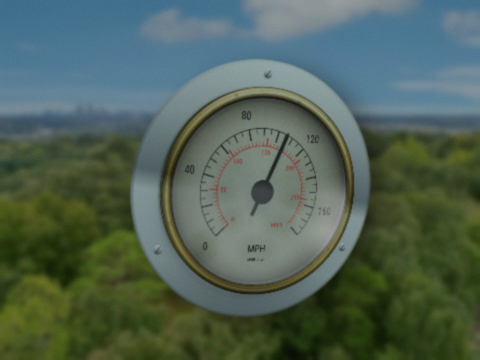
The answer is 105 mph
